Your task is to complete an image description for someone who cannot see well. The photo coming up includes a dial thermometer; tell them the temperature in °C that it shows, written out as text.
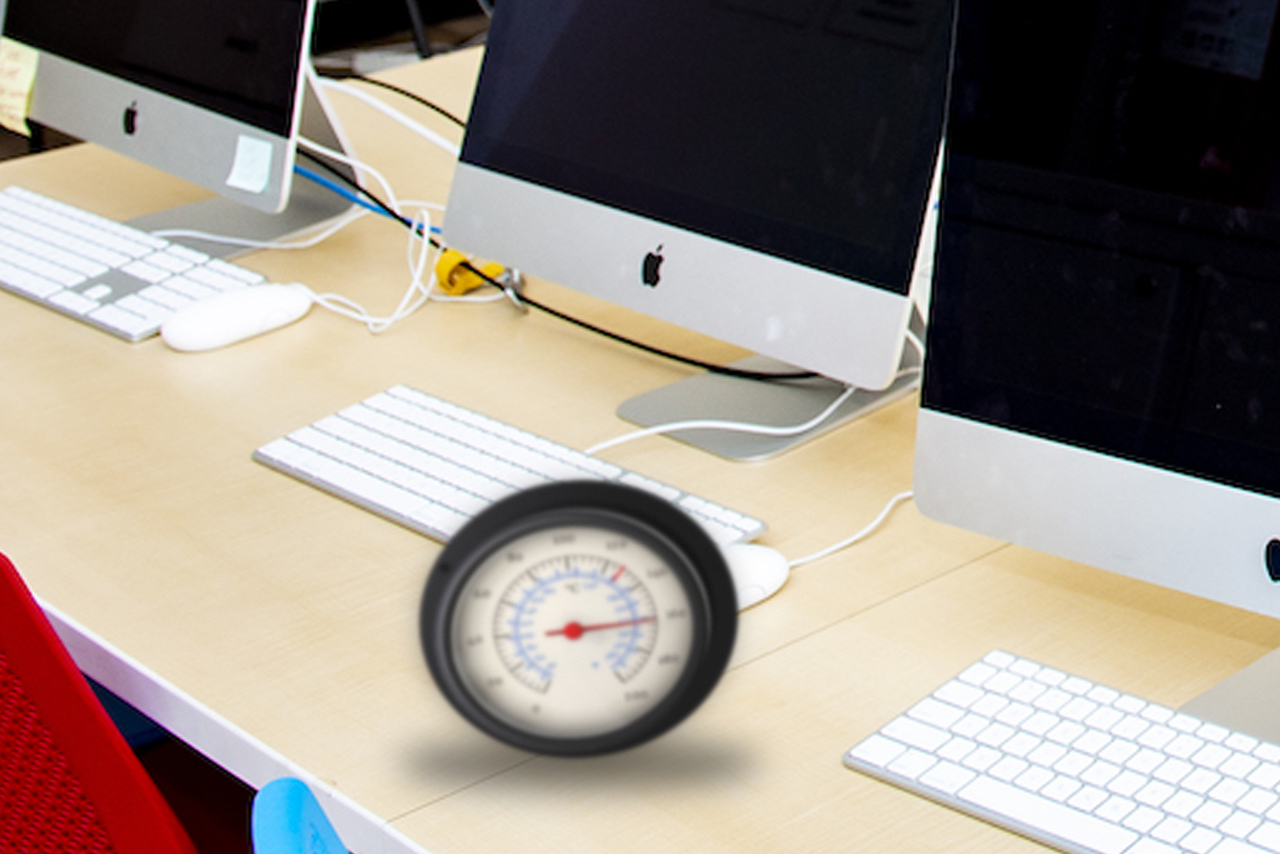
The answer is 160 °C
